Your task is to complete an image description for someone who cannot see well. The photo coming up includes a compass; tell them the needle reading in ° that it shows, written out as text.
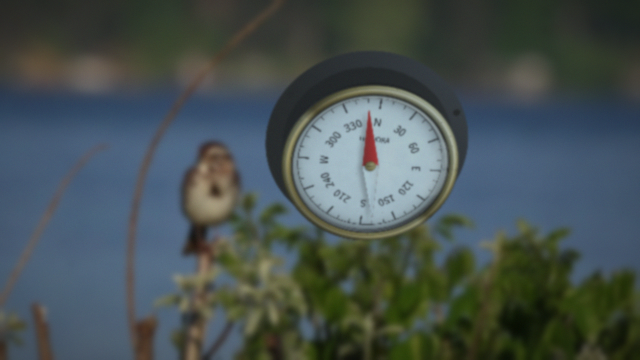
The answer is 350 °
